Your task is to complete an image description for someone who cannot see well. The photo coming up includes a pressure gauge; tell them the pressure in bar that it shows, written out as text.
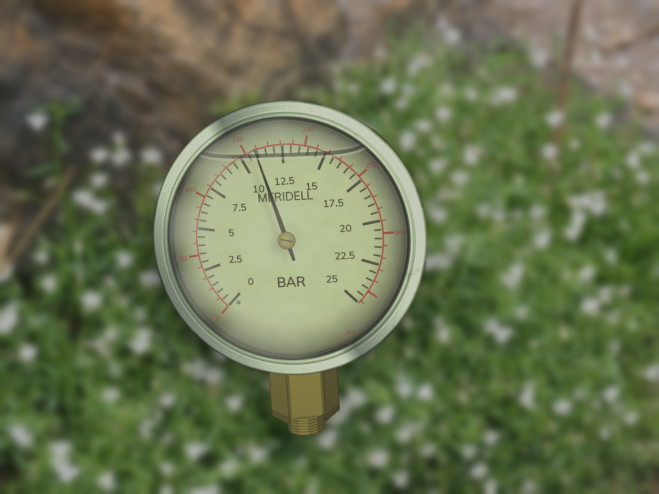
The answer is 11 bar
